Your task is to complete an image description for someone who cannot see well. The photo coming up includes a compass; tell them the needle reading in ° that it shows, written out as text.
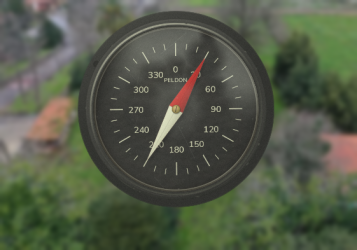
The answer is 30 °
